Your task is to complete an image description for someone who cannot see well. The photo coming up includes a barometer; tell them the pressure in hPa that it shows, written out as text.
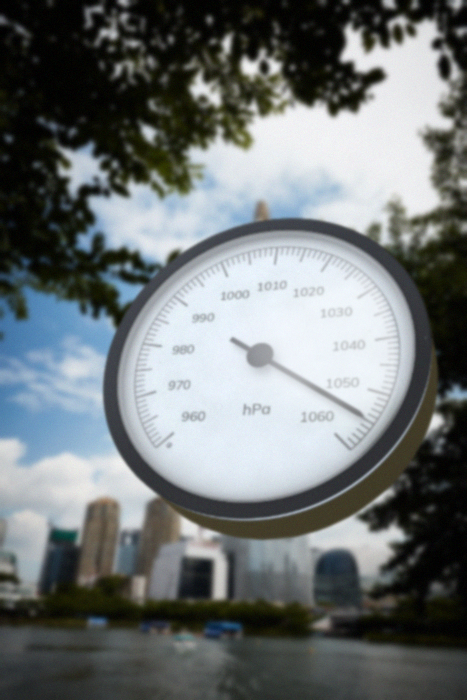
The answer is 1055 hPa
